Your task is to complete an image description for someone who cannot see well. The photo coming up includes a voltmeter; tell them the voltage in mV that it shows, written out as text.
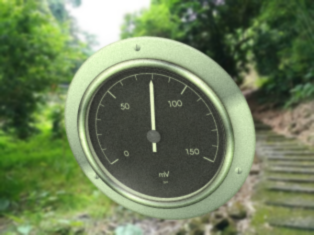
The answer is 80 mV
